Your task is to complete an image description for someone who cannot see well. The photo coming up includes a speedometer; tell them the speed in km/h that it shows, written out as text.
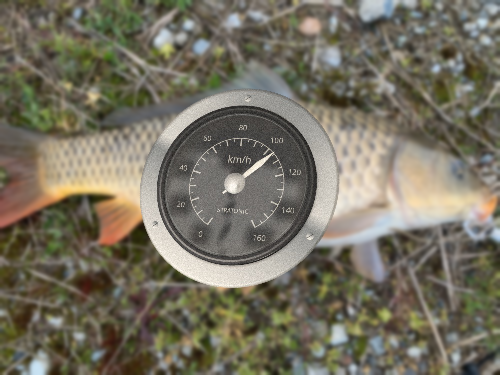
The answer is 105 km/h
